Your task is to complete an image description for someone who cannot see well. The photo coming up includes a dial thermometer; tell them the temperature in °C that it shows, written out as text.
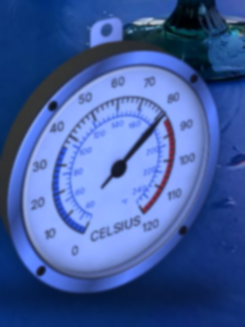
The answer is 80 °C
